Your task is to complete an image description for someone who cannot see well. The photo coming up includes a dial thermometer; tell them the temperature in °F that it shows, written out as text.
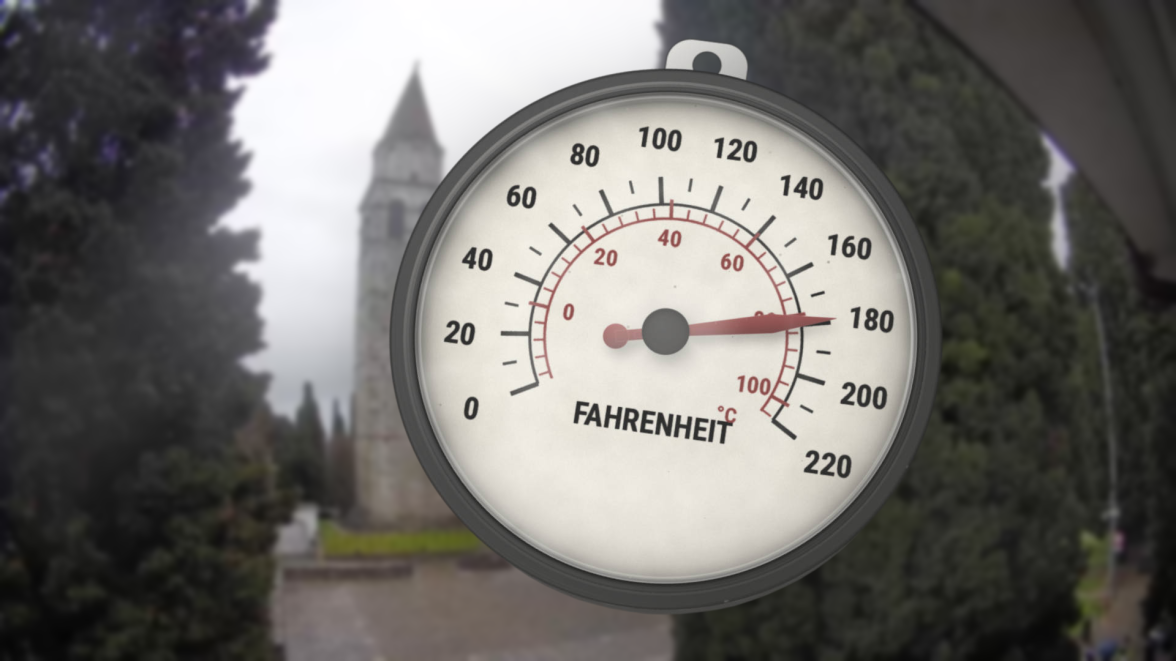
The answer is 180 °F
